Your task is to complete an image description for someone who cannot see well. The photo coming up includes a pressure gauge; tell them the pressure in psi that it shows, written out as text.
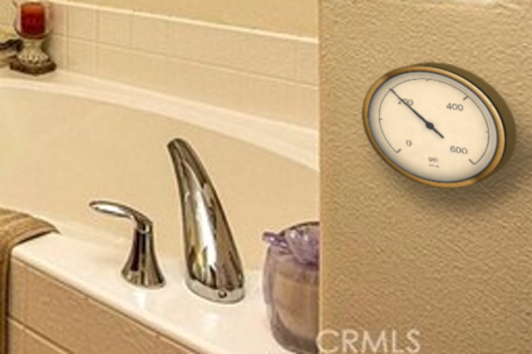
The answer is 200 psi
